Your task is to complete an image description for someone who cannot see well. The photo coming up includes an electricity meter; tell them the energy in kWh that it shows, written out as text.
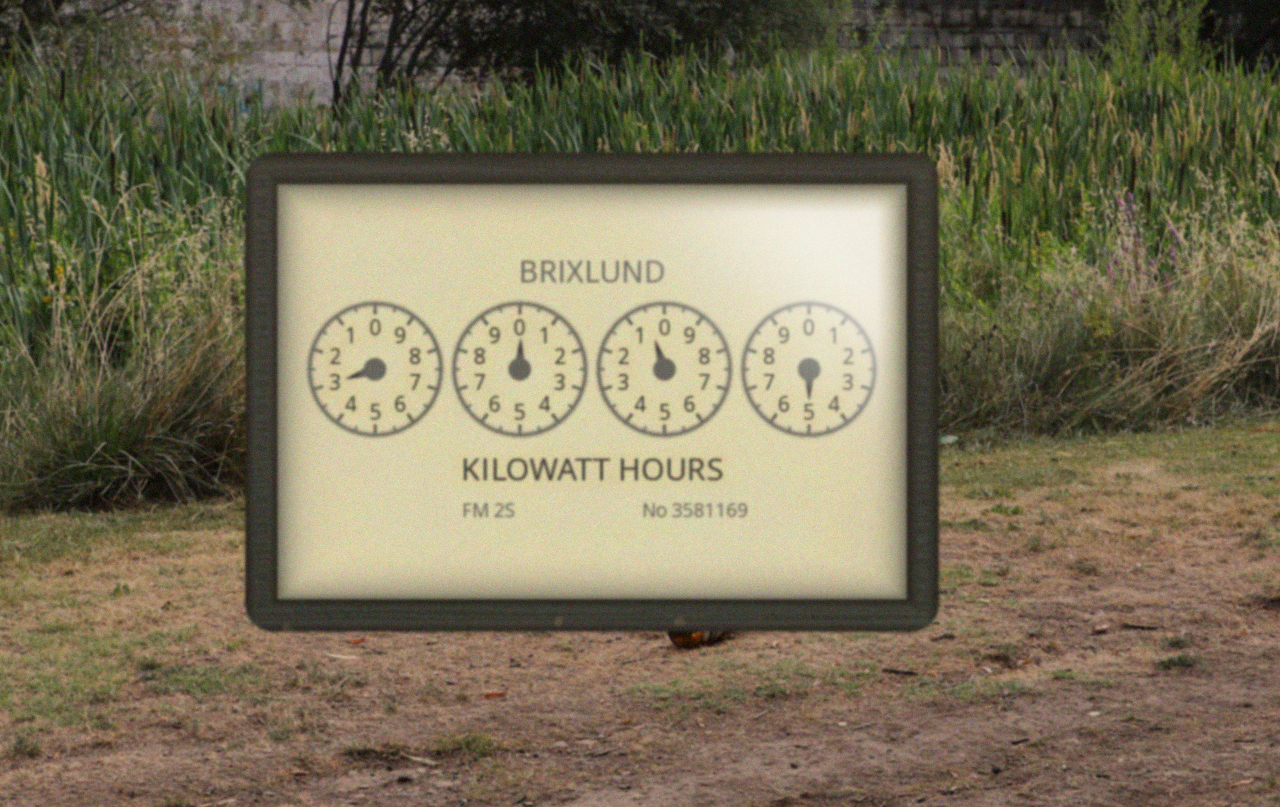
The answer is 3005 kWh
